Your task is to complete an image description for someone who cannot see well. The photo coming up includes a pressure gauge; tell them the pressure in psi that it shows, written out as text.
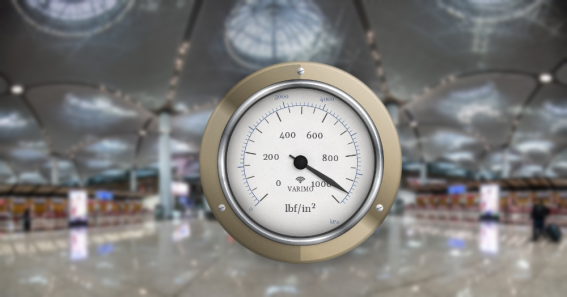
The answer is 950 psi
